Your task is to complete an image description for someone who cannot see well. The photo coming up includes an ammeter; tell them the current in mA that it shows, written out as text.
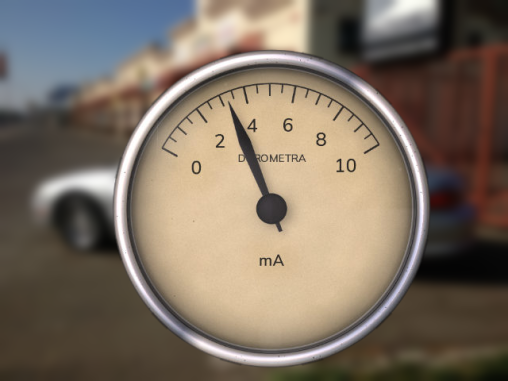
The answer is 3.25 mA
